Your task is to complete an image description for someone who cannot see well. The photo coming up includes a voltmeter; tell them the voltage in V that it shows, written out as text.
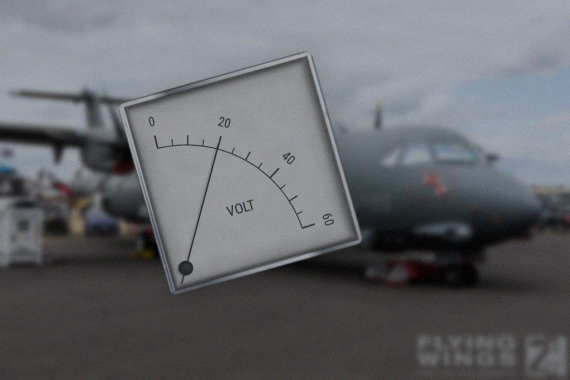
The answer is 20 V
